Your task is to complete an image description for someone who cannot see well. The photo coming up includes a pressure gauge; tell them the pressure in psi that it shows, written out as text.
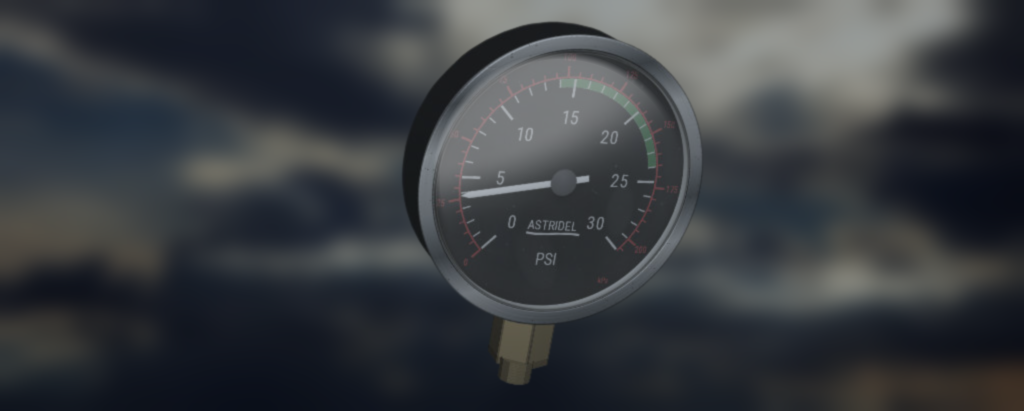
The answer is 4 psi
